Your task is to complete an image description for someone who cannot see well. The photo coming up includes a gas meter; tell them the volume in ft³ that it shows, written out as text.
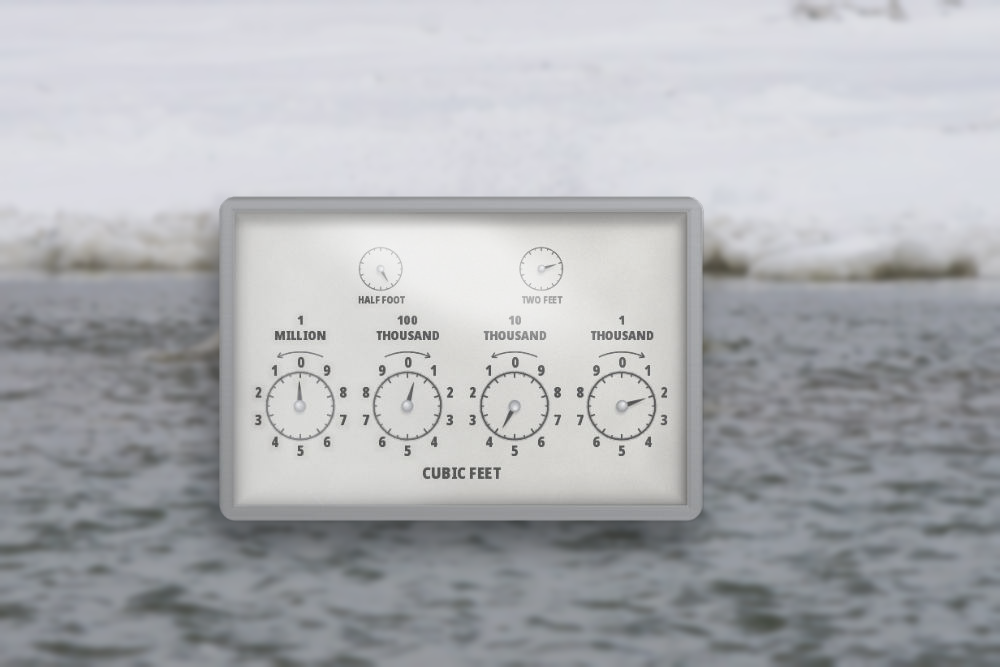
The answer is 4200 ft³
